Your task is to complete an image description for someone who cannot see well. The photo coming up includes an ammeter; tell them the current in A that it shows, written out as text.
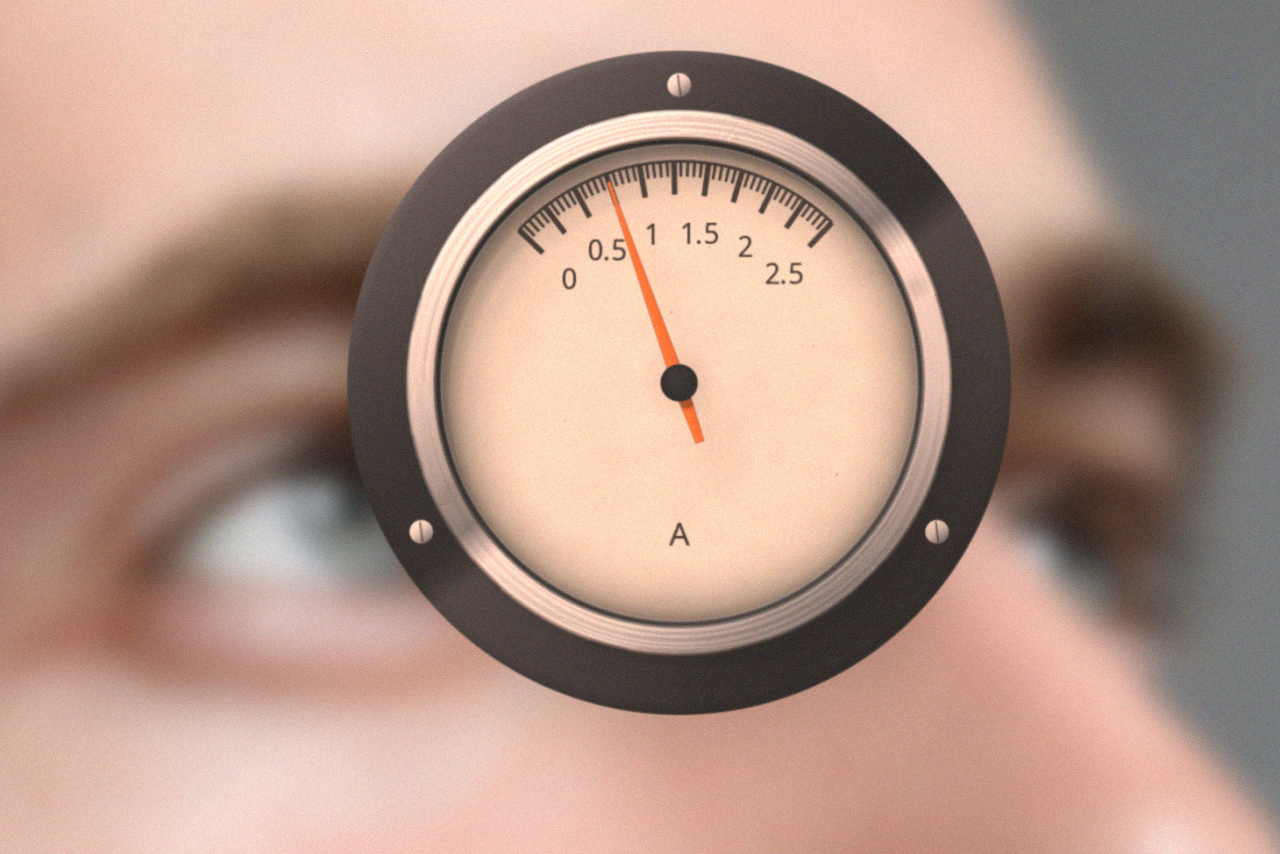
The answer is 0.75 A
